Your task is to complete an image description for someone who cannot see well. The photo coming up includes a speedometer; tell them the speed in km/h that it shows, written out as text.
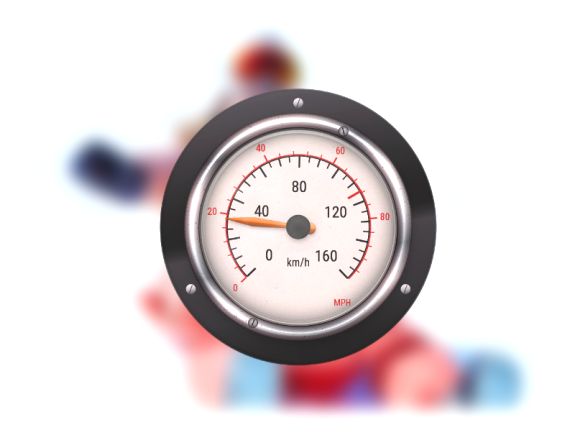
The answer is 30 km/h
